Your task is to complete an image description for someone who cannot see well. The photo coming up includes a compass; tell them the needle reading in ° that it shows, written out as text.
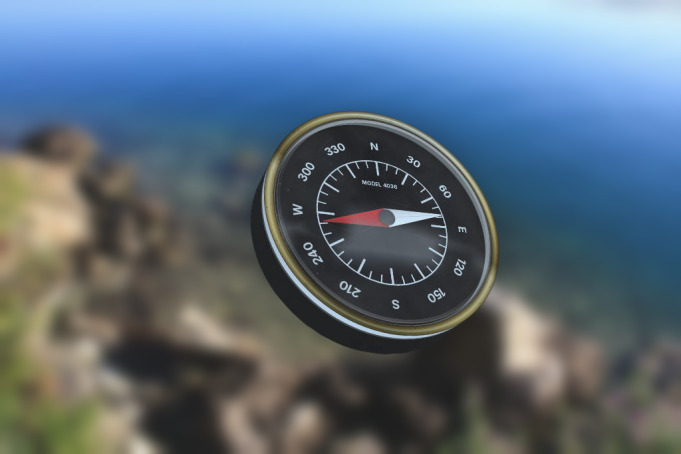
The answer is 260 °
